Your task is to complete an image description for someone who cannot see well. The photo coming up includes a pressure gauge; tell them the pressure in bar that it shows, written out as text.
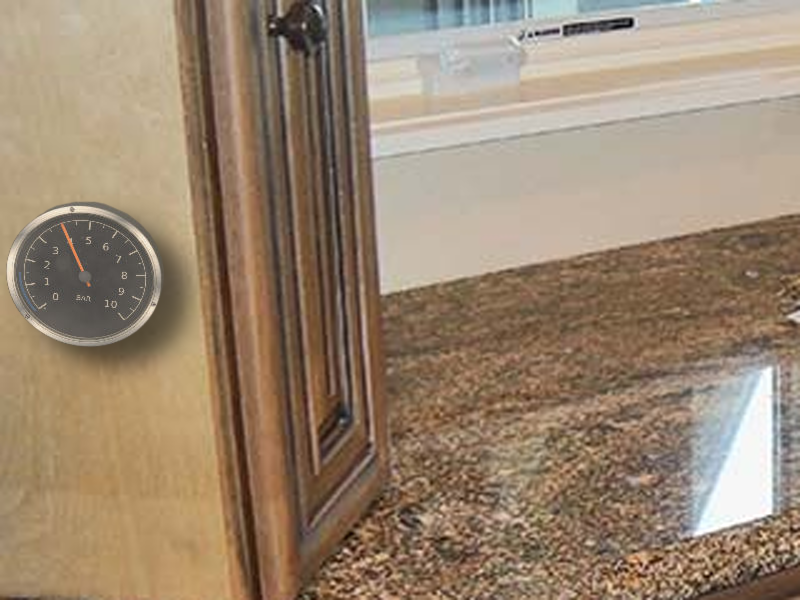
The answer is 4 bar
